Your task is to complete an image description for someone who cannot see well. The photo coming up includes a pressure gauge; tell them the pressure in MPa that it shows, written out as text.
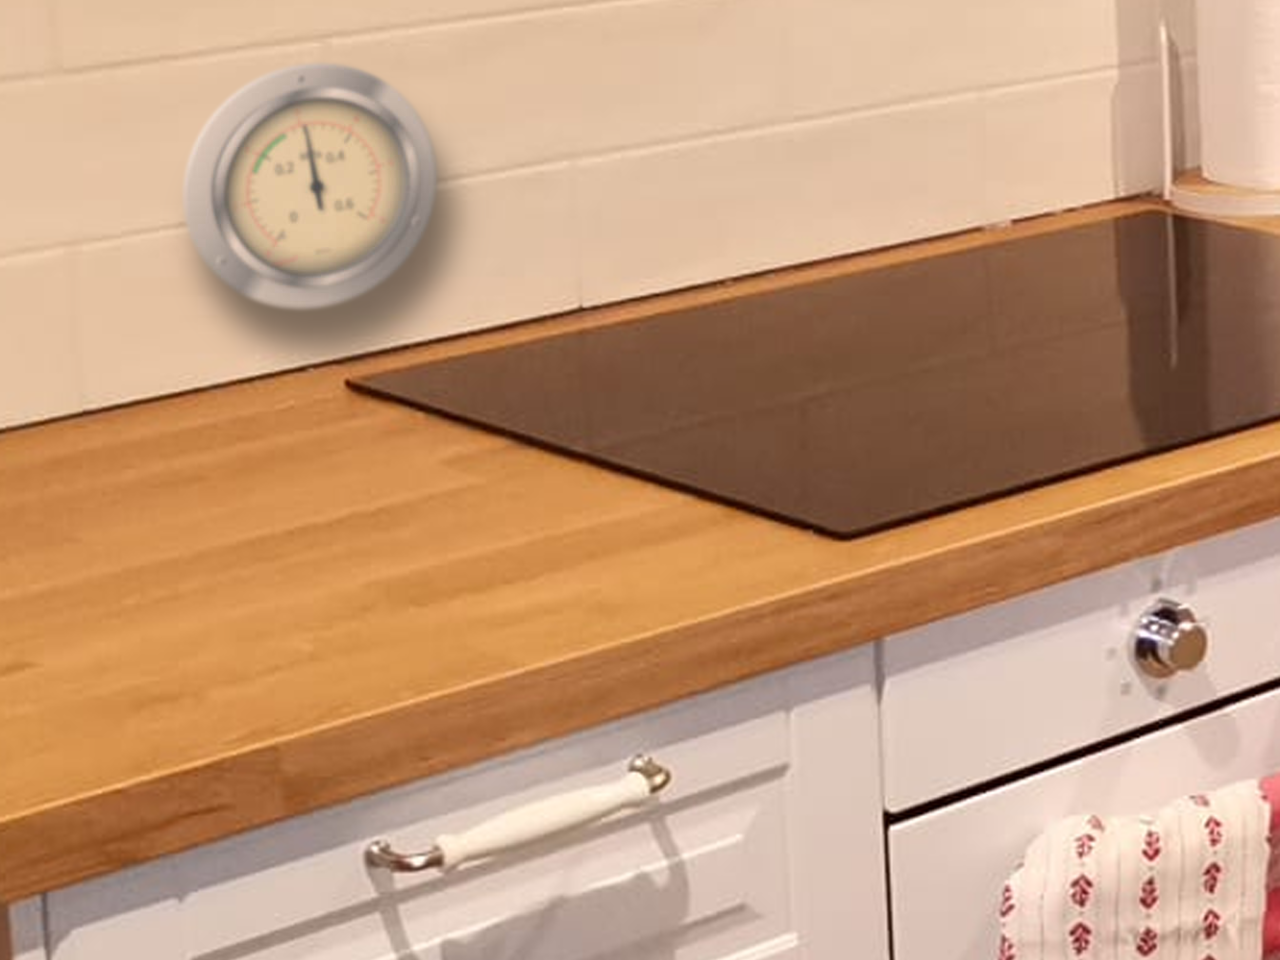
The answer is 0.3 MPa
